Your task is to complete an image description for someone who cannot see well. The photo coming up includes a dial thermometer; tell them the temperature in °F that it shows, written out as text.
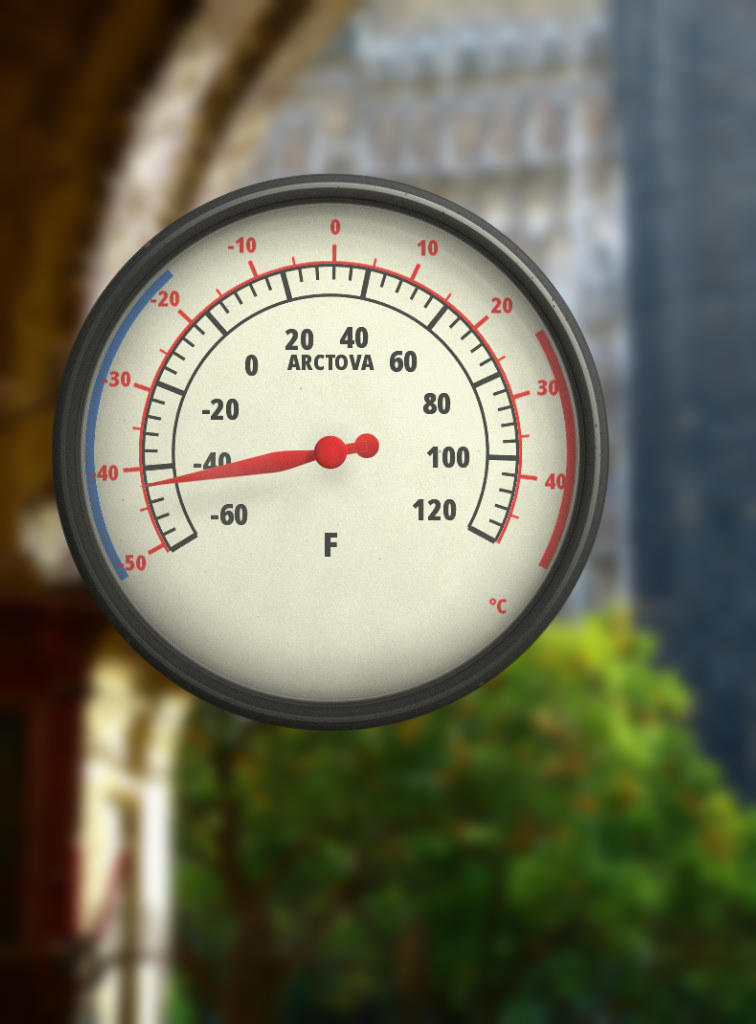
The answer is -44 °F
